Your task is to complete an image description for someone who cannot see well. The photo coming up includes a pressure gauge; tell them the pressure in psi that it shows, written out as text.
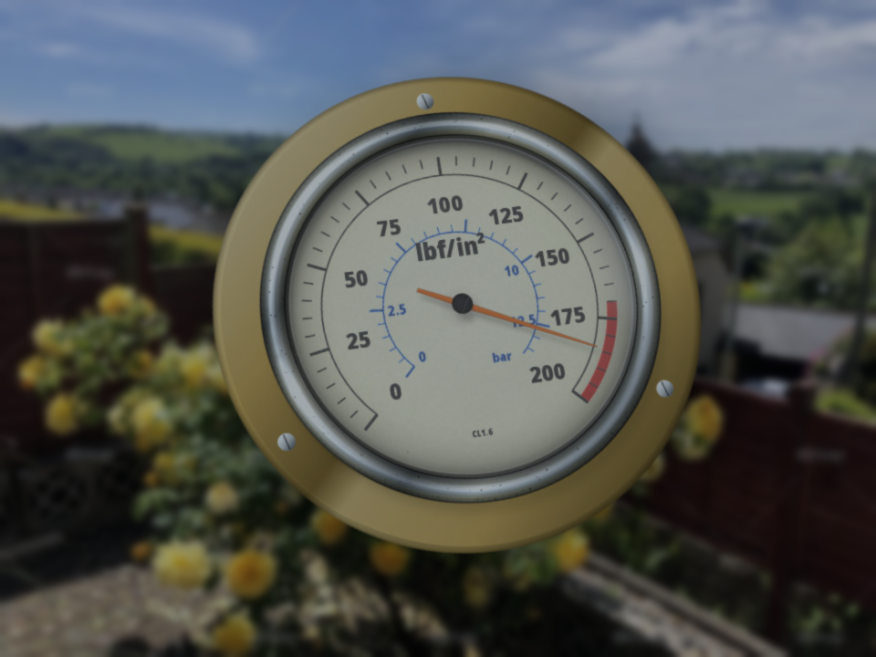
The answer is 185 psi
